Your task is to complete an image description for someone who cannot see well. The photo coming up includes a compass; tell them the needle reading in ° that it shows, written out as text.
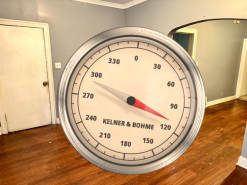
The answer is 110 °
